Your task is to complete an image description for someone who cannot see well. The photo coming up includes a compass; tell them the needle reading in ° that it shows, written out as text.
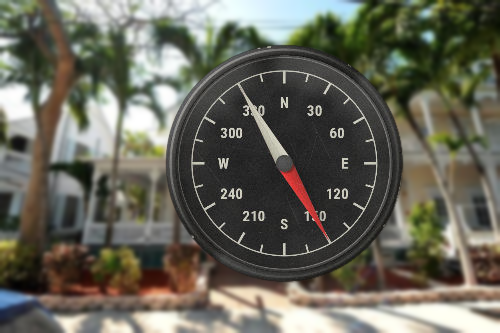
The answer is 150 °
